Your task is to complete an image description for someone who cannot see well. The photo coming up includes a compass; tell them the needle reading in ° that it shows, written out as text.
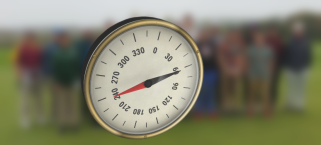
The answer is 240 °
